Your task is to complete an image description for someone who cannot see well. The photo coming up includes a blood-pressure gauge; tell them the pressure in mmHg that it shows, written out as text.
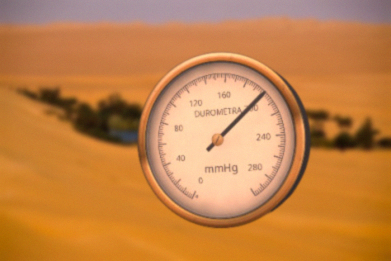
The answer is 200 mmHg
